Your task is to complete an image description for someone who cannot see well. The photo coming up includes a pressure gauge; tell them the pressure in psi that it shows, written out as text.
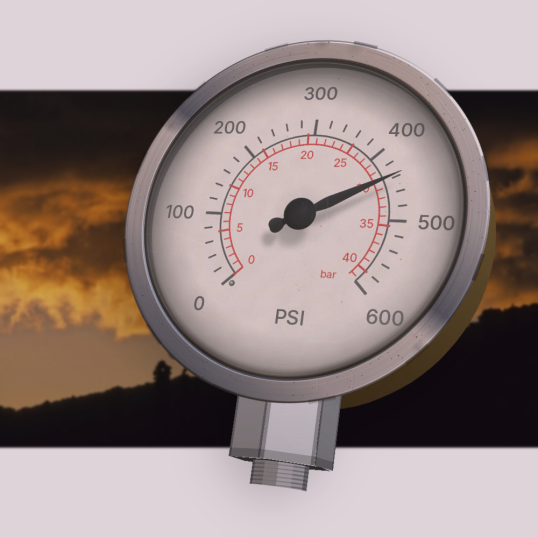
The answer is 440 psi
